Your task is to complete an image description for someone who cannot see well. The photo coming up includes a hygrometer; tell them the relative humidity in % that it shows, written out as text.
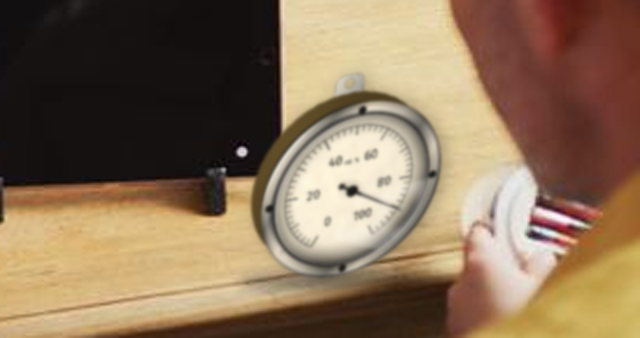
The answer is 90 %
